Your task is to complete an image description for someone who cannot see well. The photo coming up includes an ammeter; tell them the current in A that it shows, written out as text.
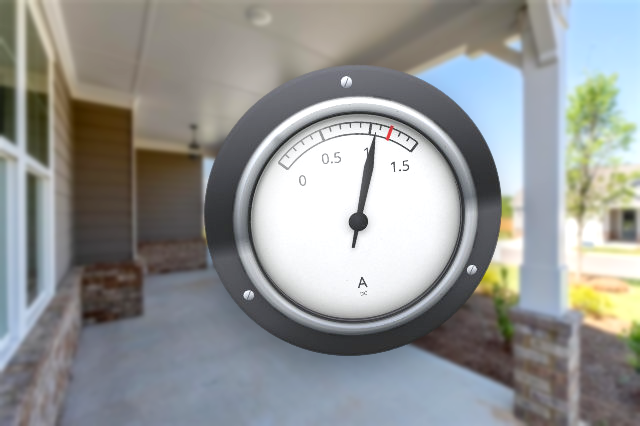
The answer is 1.05 A
